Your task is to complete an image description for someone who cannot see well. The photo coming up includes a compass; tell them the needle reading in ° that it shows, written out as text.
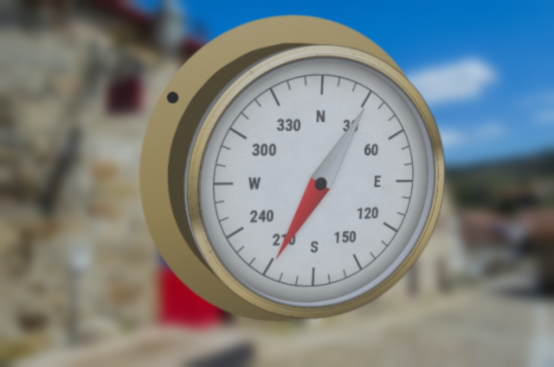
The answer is 210 °
